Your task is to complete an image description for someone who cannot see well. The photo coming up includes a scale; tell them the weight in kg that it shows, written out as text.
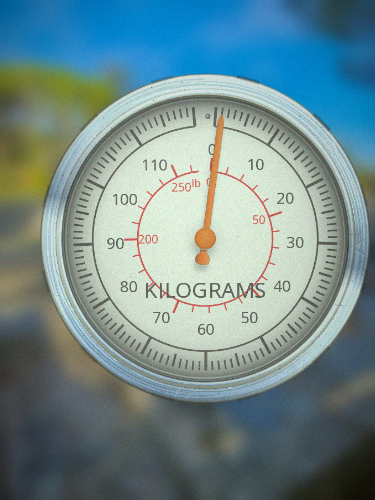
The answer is 1 kg
